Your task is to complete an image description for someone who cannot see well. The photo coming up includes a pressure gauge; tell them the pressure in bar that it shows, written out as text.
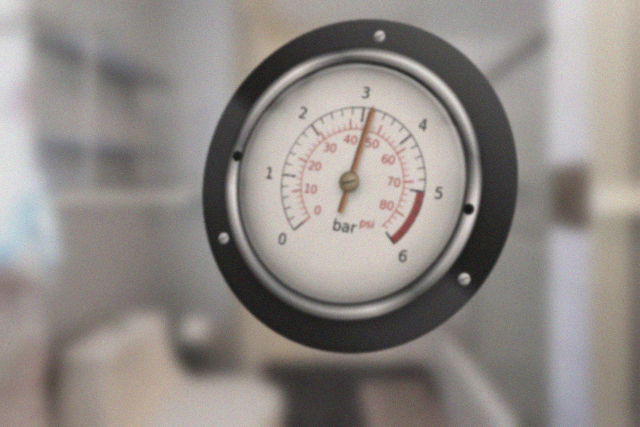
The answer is 3.2 bar
